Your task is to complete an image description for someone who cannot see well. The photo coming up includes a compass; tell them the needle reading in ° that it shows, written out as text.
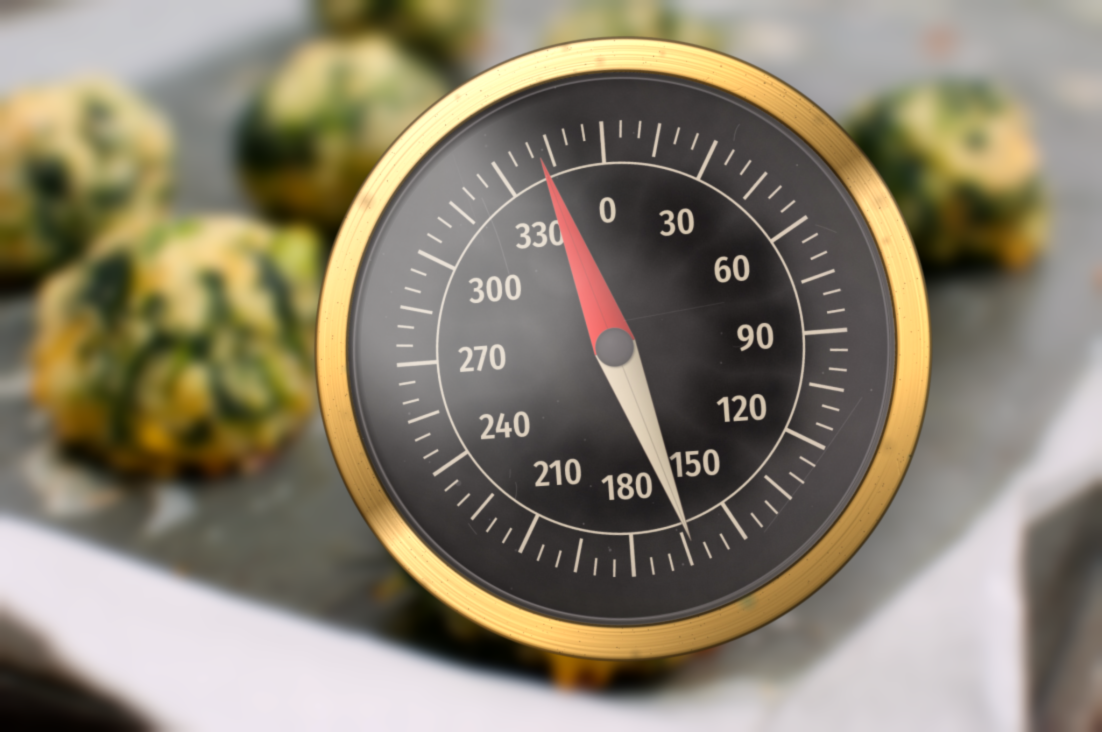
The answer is 342.5 °
